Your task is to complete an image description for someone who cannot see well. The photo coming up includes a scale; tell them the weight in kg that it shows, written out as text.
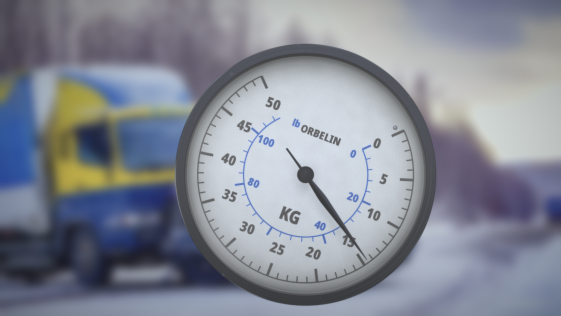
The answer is 14.5 kg
